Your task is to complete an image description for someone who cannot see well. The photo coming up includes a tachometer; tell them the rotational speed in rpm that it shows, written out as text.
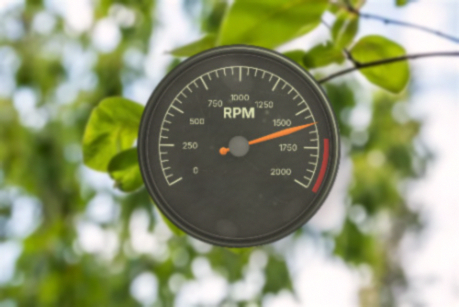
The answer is 1600 rpm
